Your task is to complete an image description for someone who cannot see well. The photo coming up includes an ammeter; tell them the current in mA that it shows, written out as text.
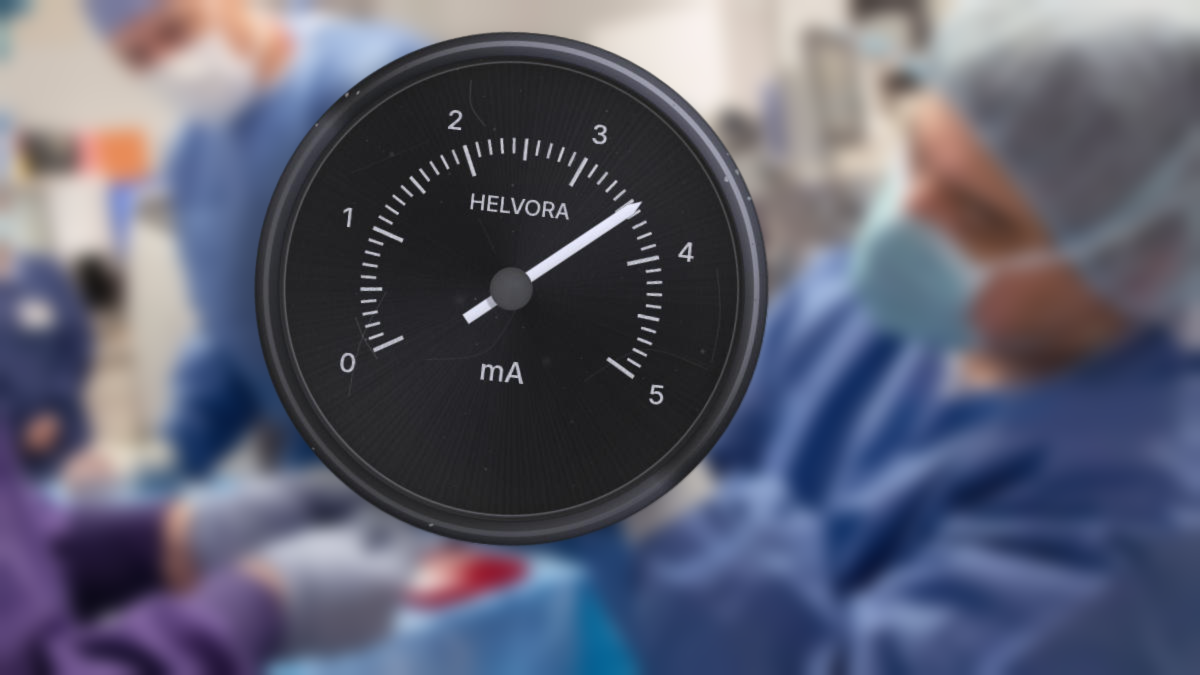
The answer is 3.55 mA
